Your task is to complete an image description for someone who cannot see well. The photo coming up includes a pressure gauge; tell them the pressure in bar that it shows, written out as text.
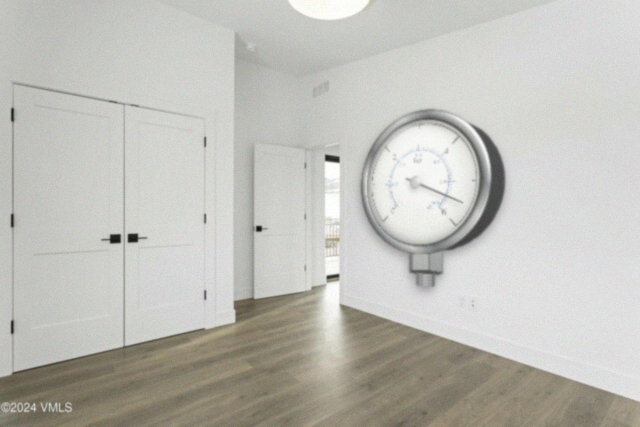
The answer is 5.5 bar
